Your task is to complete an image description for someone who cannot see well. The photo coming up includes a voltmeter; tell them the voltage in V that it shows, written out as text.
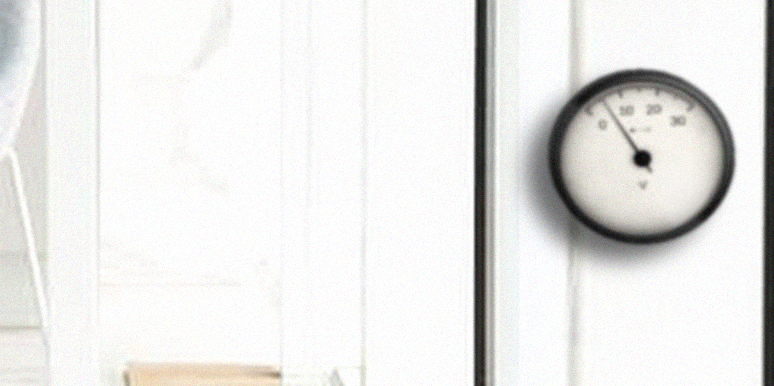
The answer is 5 V
